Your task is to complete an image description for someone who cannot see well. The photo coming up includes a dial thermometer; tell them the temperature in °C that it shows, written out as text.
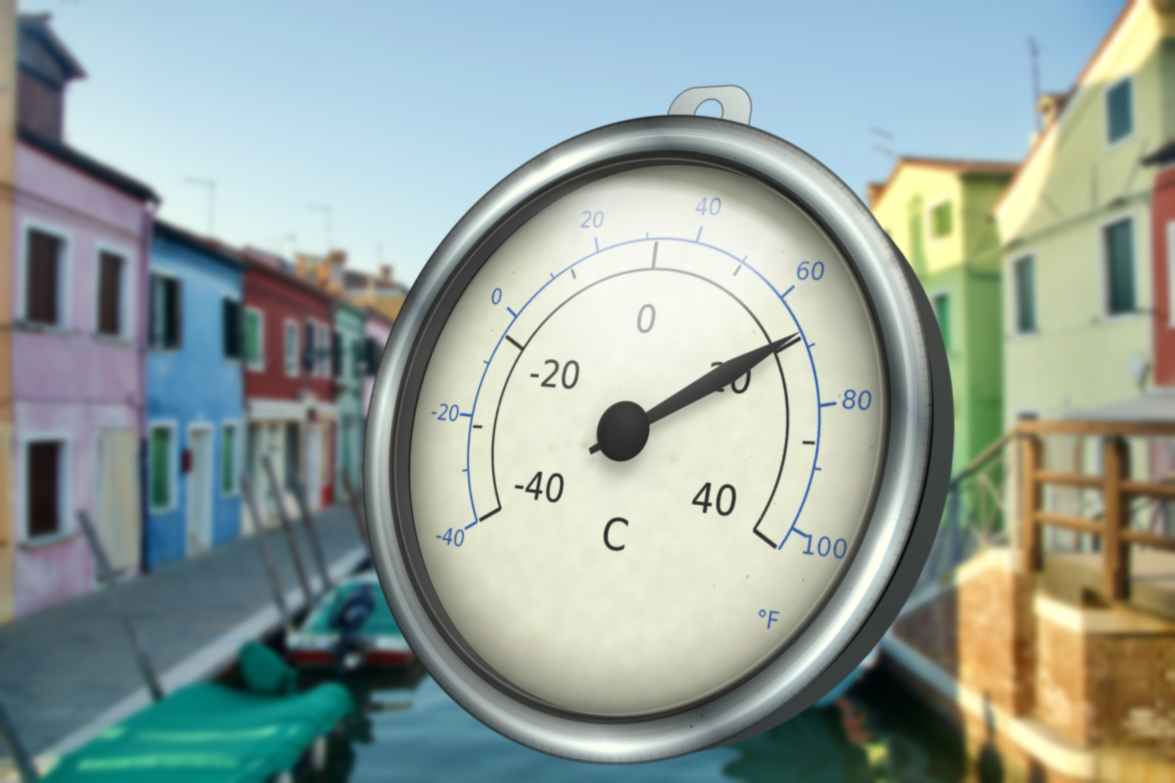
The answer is 20 °C
